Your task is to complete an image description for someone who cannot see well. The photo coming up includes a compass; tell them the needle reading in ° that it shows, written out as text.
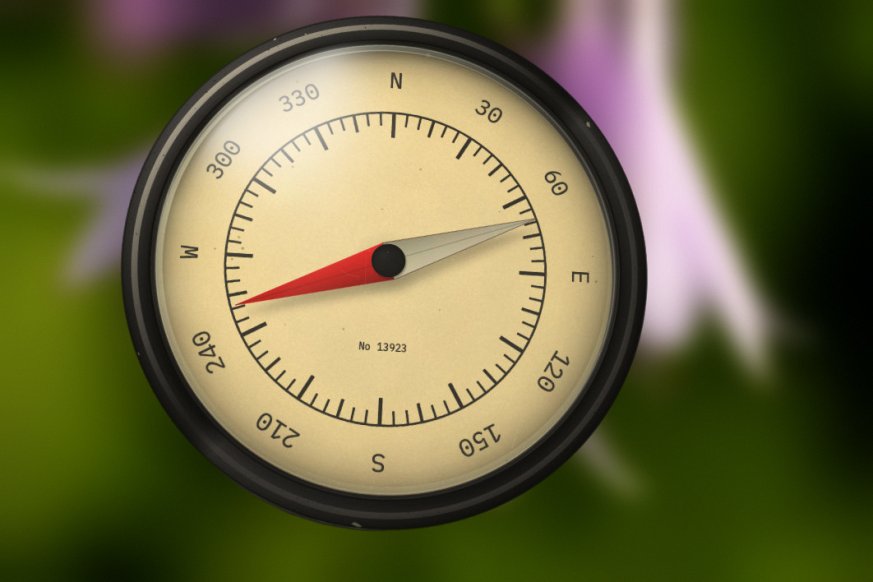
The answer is 250 °
